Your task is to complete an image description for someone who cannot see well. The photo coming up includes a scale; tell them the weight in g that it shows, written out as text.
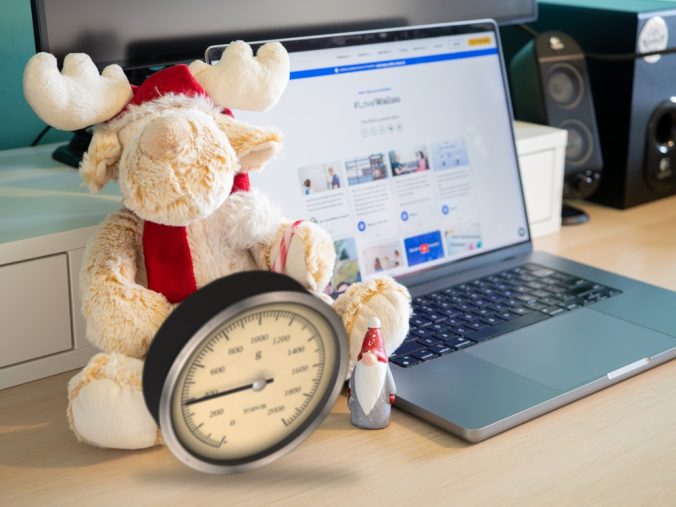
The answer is 400 g
